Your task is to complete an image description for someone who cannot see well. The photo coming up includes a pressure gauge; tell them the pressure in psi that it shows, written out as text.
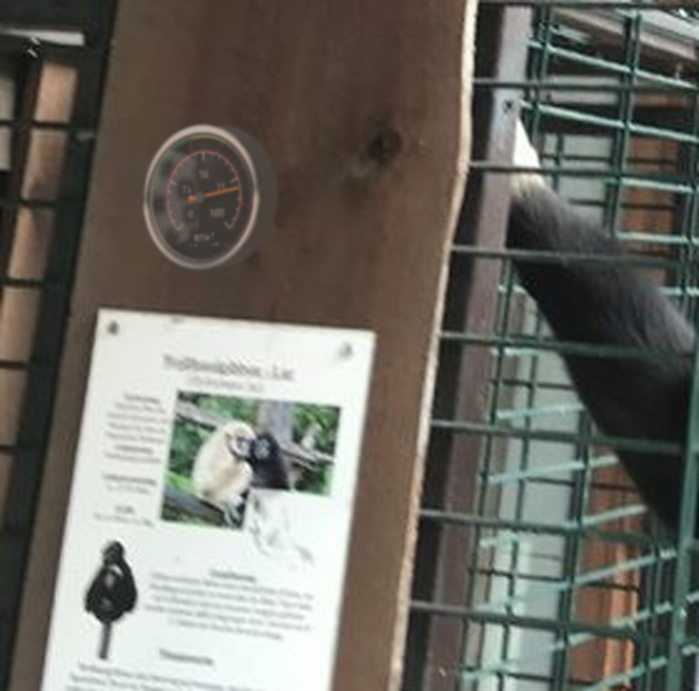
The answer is 80 psi
